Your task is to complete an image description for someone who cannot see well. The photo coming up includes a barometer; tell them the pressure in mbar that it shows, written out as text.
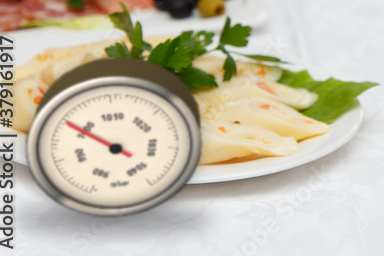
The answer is 1000 mbar
